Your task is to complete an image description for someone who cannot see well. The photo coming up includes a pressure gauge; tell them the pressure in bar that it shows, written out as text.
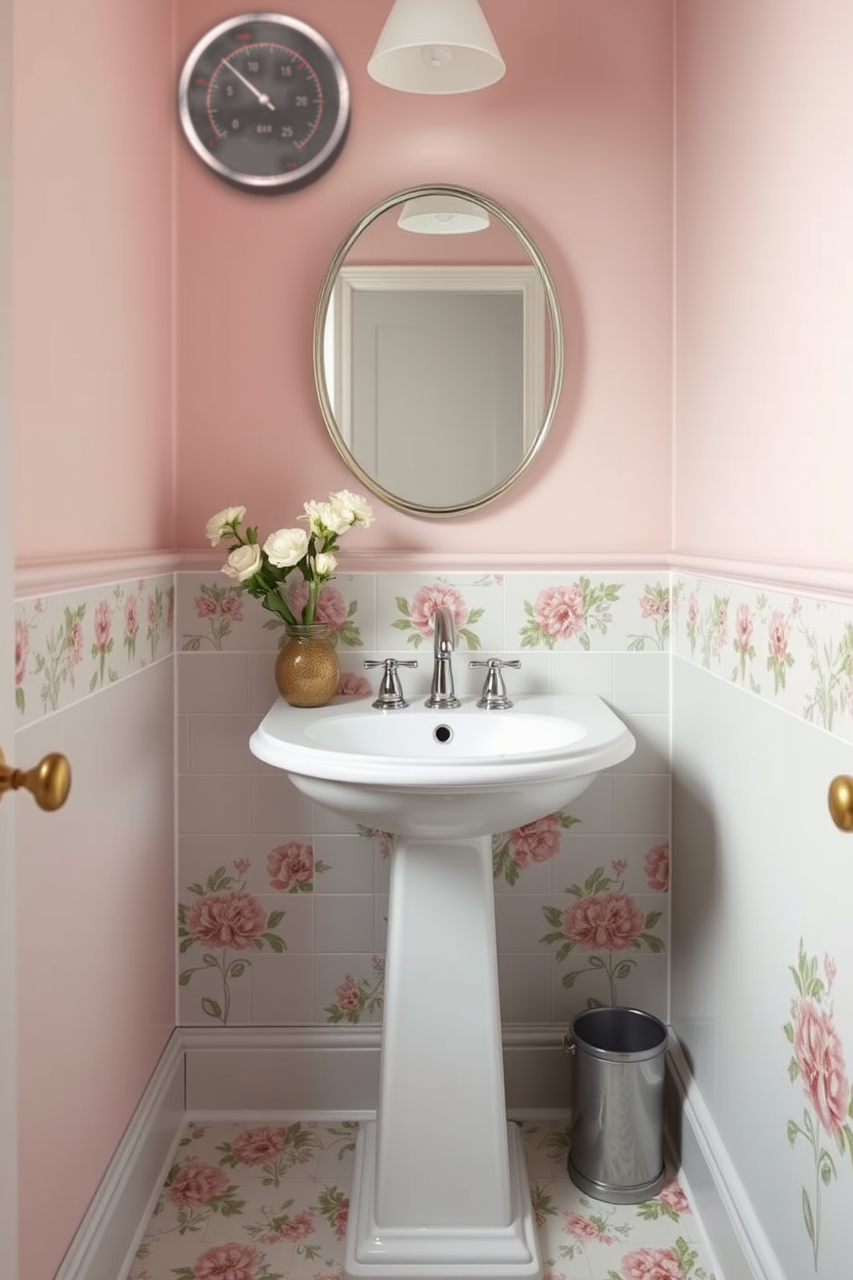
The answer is 7.5 bar
